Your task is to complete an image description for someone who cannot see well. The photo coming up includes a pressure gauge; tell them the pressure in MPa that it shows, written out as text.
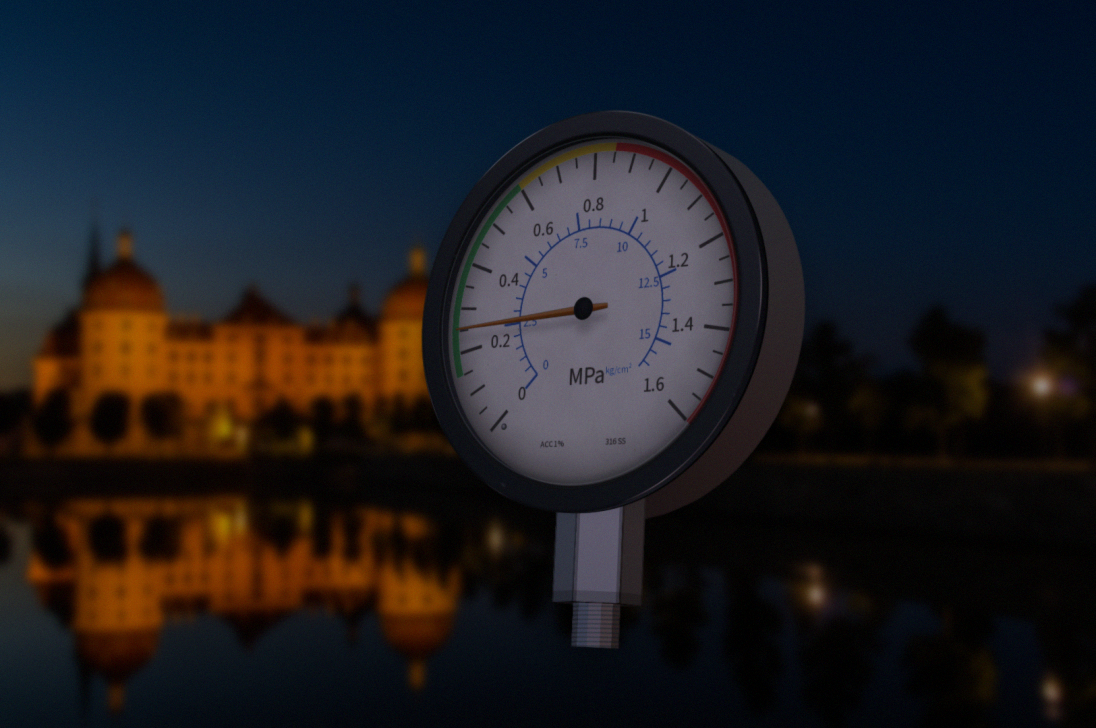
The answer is 0.25 MPa
